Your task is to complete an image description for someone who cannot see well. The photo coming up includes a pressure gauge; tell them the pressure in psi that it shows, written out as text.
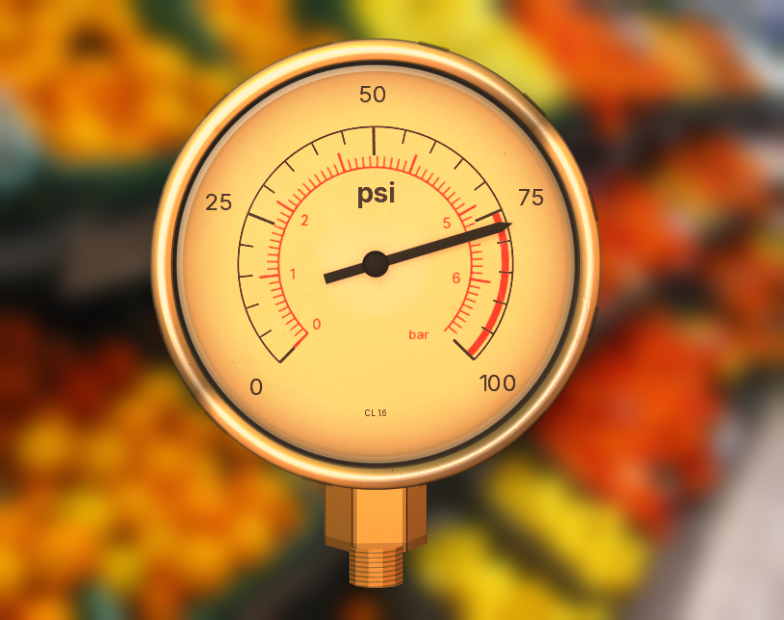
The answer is 77.5 psi
